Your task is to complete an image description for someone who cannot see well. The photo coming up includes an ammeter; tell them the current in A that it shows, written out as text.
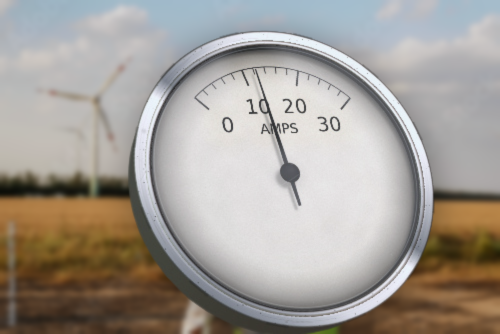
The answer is 12 A
